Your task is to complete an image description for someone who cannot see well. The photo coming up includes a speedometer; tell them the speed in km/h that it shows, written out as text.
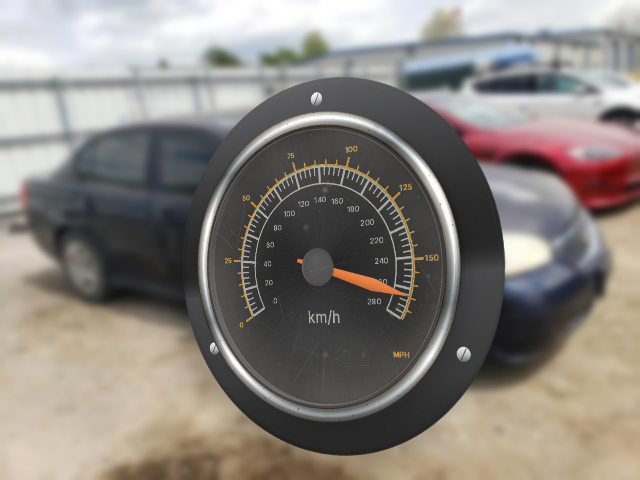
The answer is 264 km/h
